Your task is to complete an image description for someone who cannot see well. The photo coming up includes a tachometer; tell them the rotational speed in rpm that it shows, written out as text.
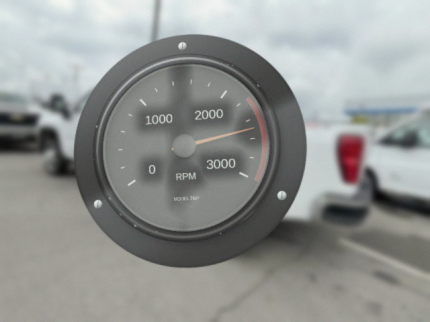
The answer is 2500 rpm
